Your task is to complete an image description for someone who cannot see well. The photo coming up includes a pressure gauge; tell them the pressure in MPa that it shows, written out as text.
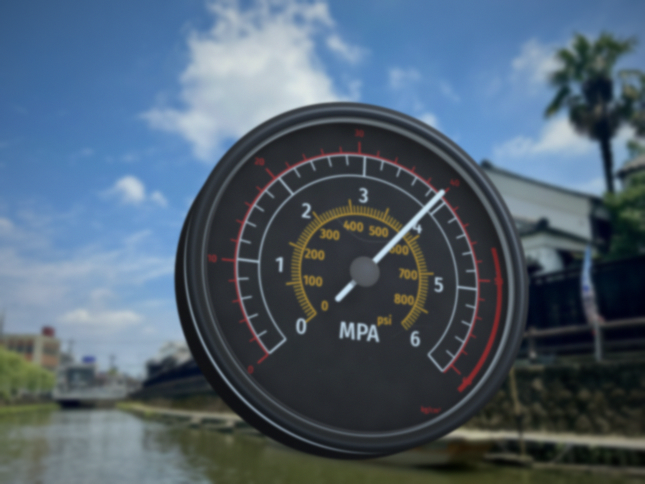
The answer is 3.9 MPa
